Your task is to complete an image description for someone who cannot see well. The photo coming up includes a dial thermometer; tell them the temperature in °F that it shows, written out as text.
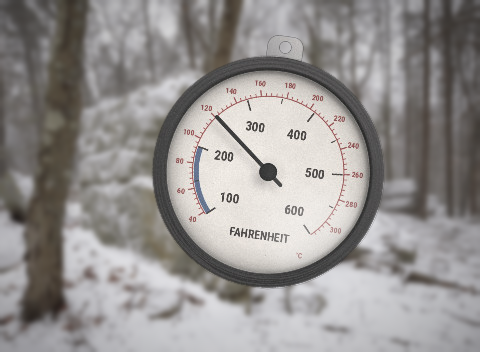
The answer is 250 °F
